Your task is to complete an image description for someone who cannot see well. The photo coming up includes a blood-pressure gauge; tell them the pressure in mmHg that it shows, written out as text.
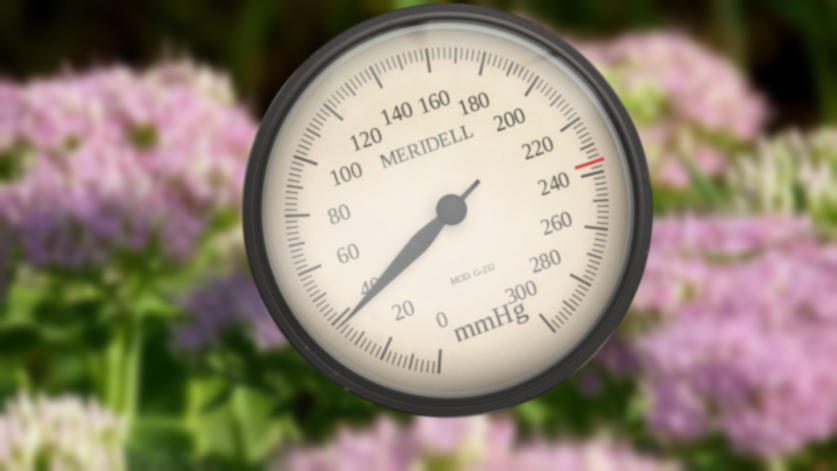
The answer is 38 mmHg
